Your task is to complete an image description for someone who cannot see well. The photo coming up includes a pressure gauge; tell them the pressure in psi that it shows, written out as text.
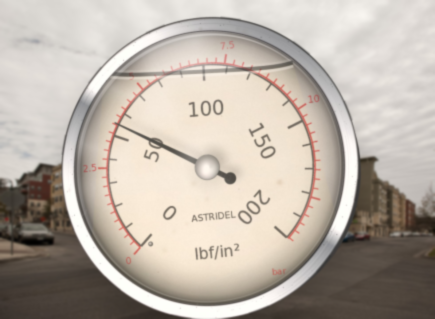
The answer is 55 psi
